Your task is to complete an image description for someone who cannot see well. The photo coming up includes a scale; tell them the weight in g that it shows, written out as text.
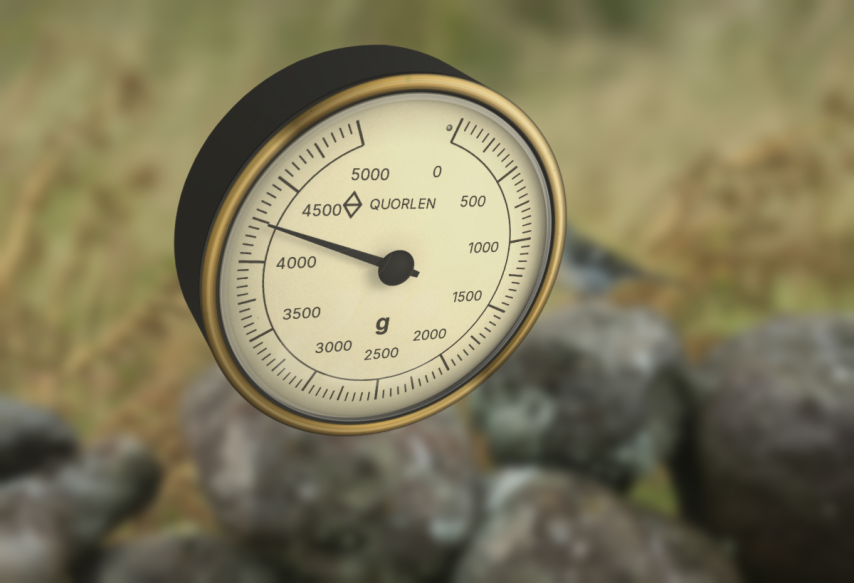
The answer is 4250 g
